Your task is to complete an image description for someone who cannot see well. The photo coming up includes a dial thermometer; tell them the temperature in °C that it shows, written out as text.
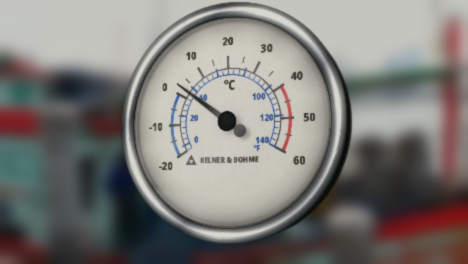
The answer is 2.5 °C
